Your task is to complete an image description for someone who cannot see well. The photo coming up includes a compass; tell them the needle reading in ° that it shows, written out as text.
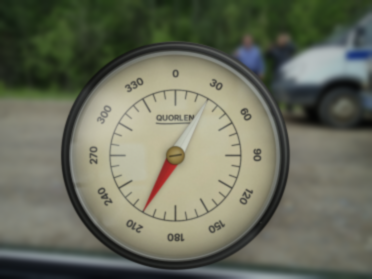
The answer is 210 °
